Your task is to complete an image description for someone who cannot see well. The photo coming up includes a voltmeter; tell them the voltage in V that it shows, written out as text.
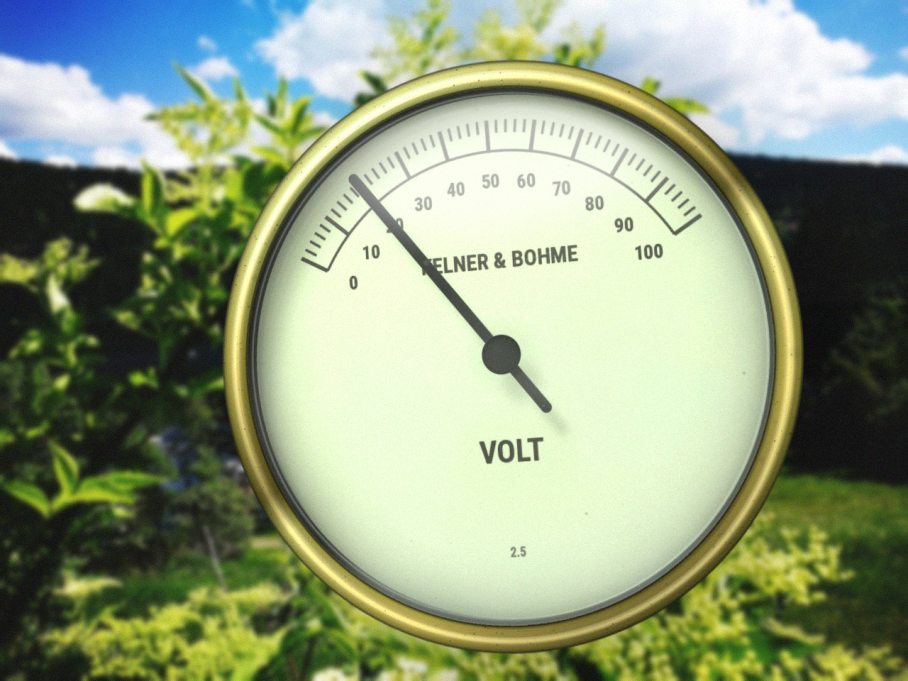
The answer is 20 V
